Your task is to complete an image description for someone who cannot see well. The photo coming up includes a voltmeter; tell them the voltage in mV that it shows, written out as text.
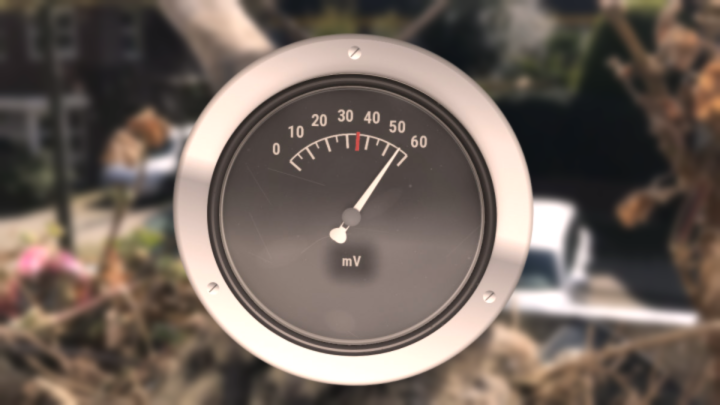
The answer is 55 mV
